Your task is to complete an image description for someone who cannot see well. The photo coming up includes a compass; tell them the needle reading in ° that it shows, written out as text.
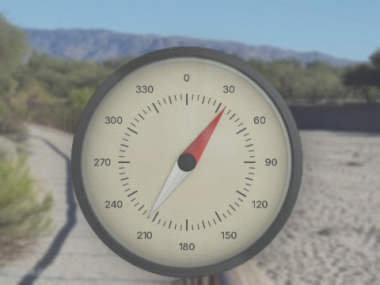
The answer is 35 °
